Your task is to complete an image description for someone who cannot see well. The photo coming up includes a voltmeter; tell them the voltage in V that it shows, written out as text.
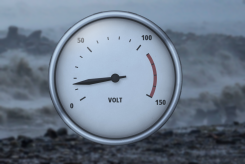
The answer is 15 V
